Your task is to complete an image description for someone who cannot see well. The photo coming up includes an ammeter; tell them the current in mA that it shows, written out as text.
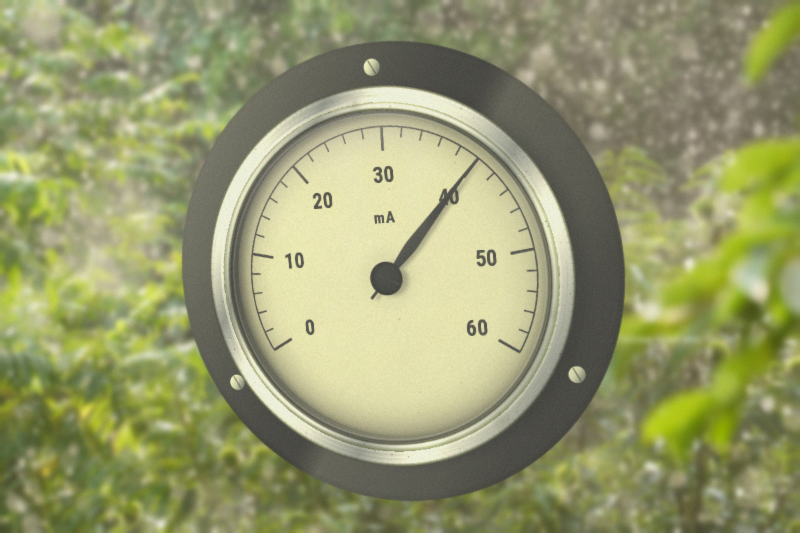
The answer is 40 mA
